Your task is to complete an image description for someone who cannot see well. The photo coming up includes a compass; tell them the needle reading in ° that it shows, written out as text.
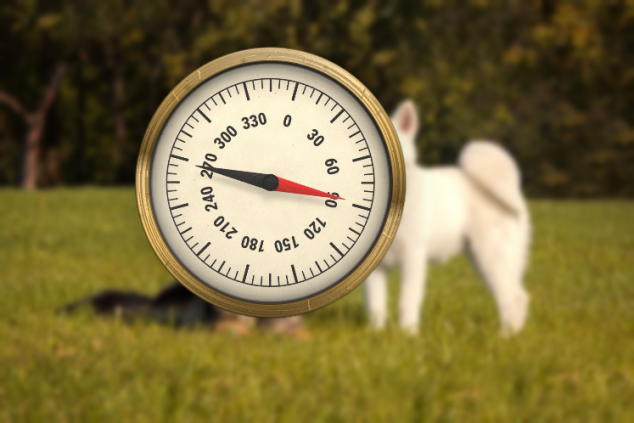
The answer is 87.5 °
